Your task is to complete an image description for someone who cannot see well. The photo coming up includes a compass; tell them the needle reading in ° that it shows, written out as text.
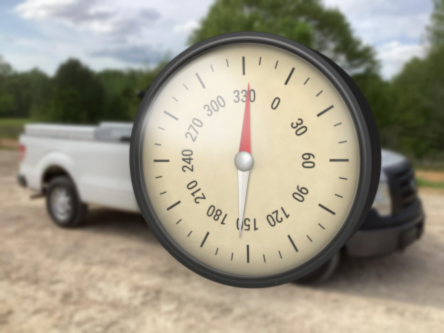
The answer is 335 °
